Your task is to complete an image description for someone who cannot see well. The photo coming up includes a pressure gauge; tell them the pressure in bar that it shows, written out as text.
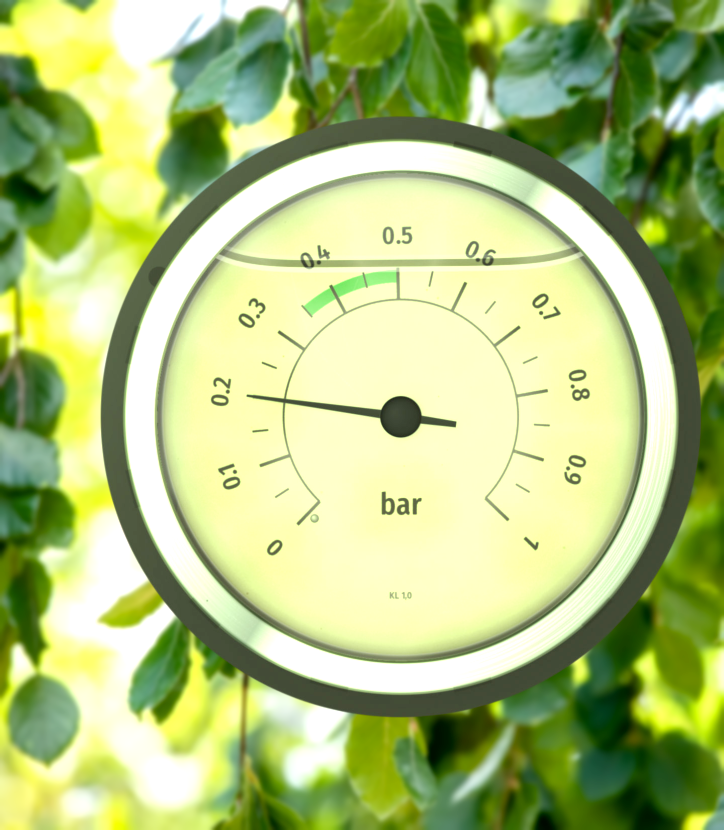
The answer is 0.2 bar
